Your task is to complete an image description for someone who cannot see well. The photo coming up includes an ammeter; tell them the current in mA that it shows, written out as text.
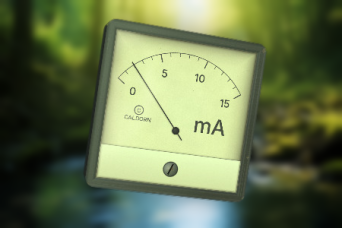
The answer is 2 mA
